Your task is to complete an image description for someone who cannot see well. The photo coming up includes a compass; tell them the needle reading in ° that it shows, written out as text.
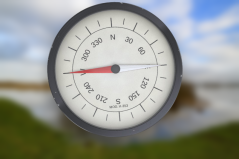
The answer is 270 °
